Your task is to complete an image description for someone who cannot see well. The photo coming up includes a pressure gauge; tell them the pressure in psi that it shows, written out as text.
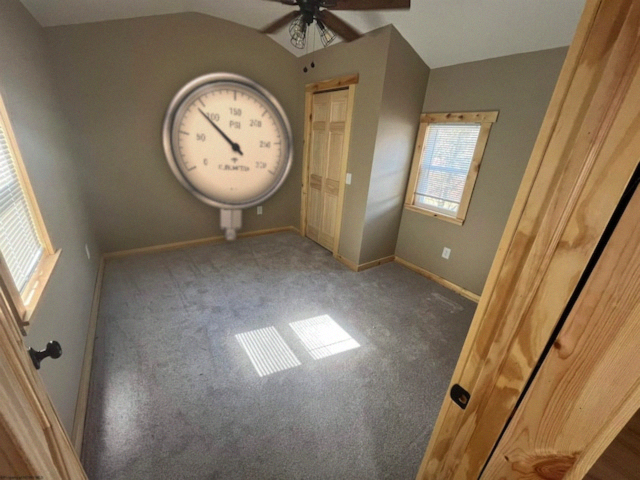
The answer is 90 psi
